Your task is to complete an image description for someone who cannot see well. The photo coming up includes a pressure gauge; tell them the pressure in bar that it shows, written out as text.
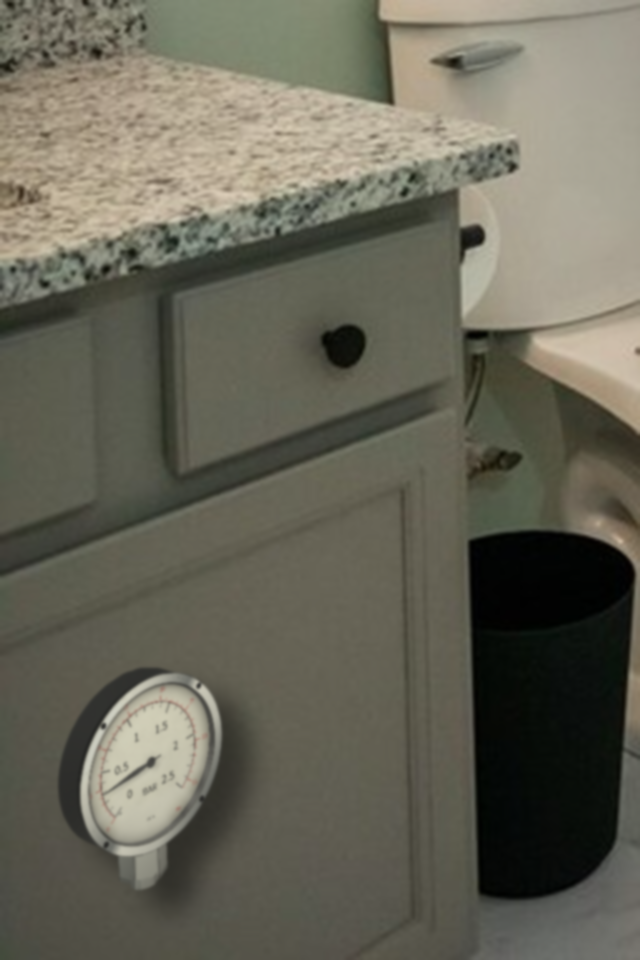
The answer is 0.3 bar
